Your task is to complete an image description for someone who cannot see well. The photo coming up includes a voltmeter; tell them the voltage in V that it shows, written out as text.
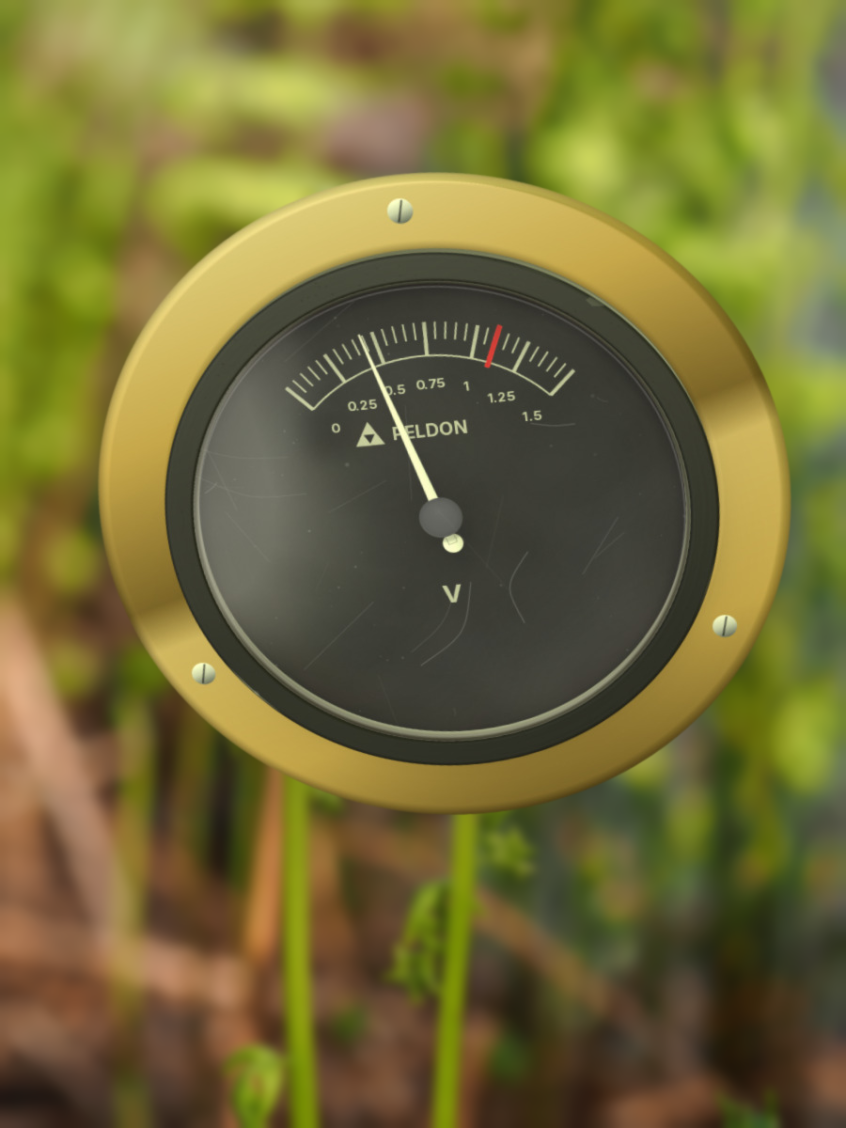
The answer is 0.45 V
